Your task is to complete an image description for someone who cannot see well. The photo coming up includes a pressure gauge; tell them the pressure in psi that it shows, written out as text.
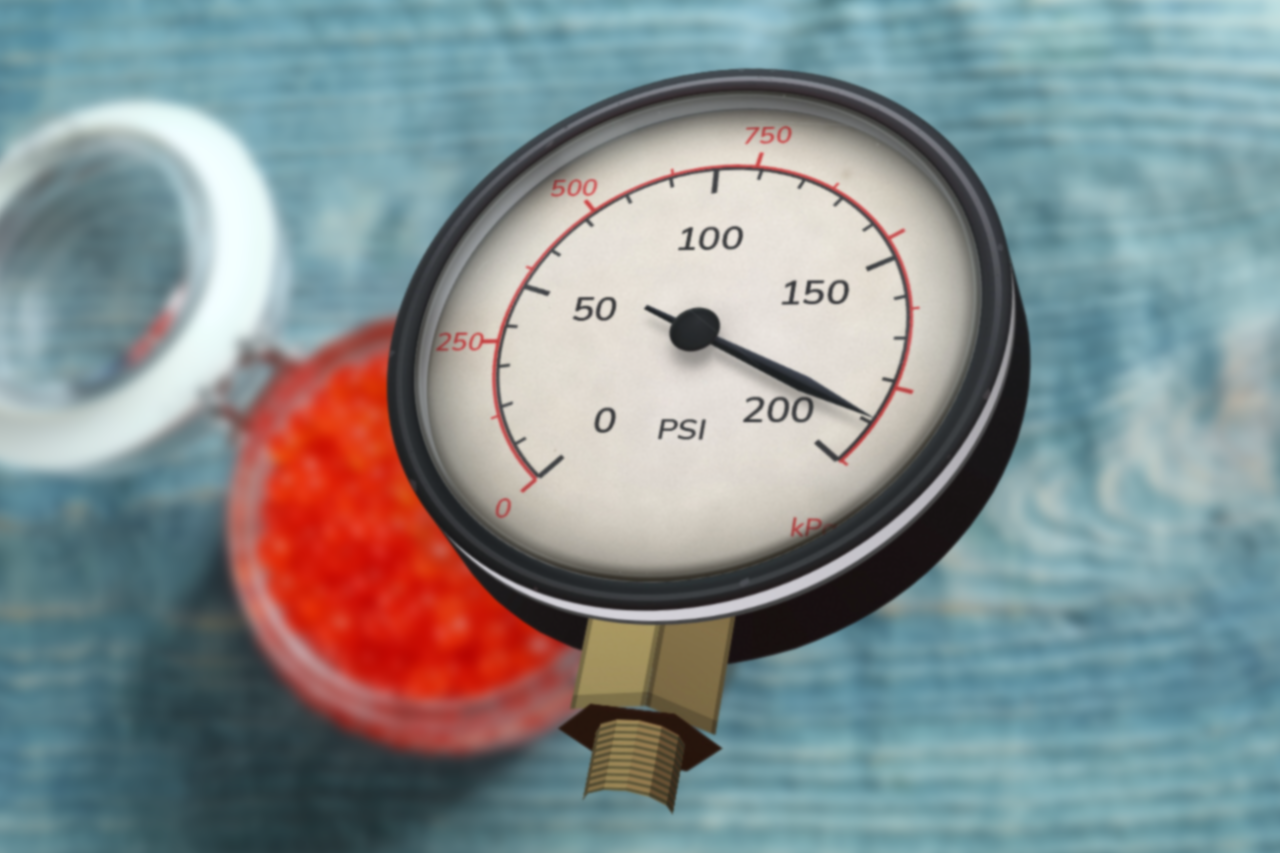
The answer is 190 psi
